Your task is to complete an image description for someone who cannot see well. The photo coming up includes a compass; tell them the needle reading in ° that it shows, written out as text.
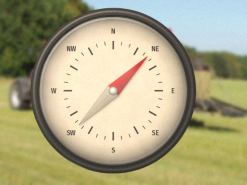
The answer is 45 °
